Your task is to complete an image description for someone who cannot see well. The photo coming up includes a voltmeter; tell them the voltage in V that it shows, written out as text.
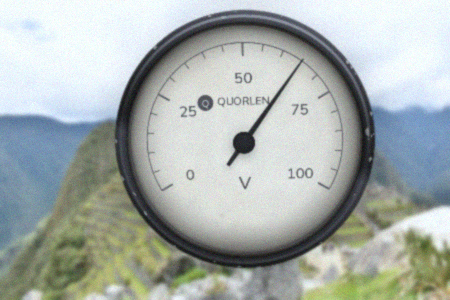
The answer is 65 V
